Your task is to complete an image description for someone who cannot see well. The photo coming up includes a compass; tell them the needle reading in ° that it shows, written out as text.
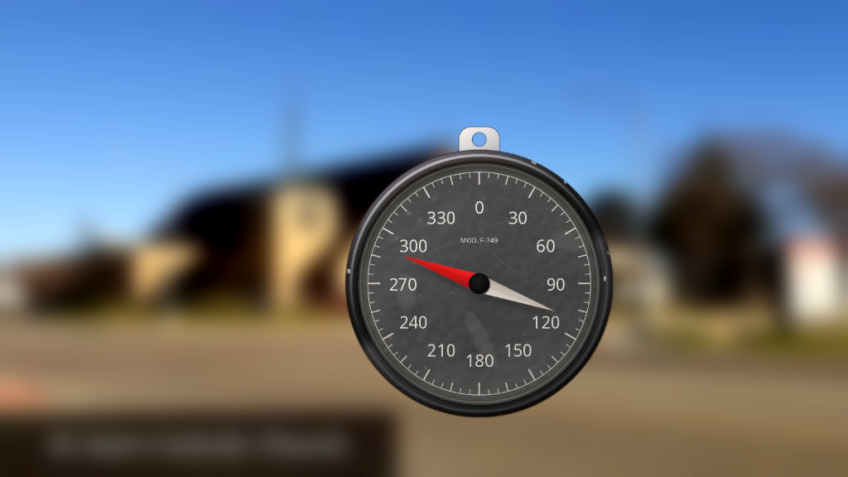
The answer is 290 °
